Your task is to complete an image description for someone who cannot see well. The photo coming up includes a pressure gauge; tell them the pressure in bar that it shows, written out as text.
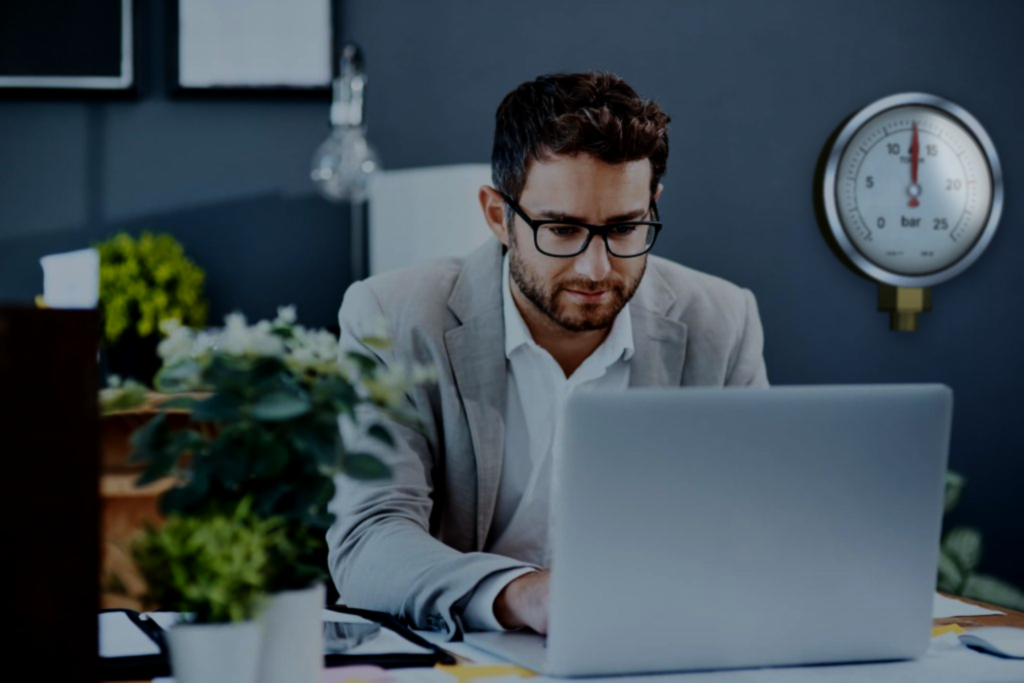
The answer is 12.5 bar
